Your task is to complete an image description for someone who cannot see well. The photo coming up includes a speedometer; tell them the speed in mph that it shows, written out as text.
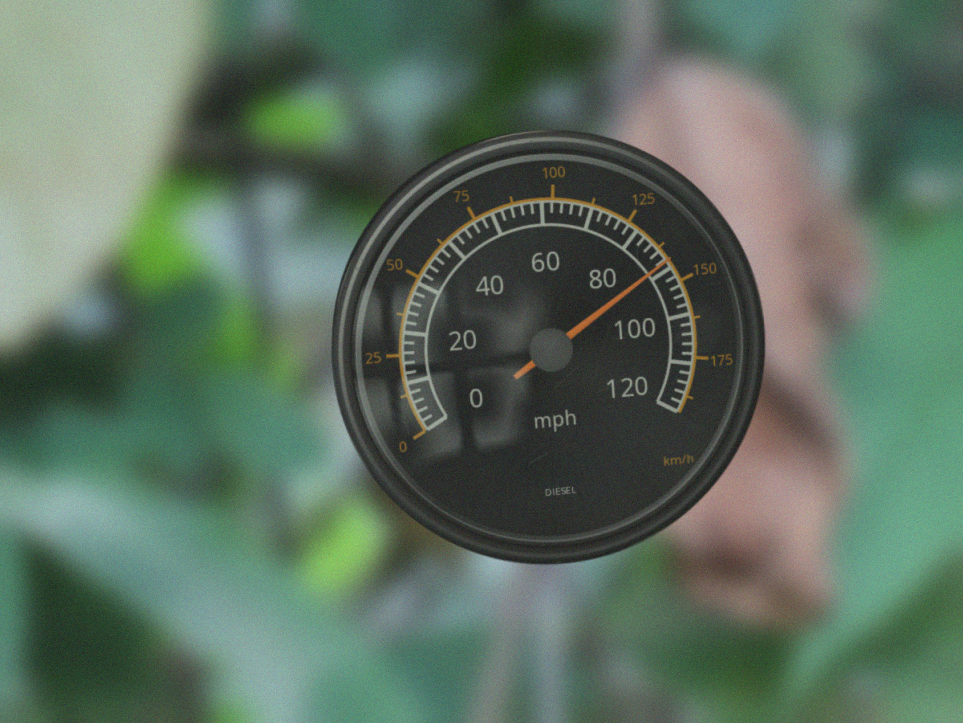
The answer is 88 mph
